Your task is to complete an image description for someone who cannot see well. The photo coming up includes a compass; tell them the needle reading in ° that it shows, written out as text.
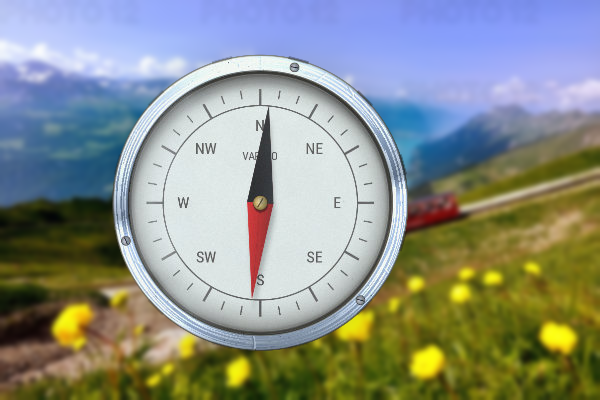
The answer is 185 °
